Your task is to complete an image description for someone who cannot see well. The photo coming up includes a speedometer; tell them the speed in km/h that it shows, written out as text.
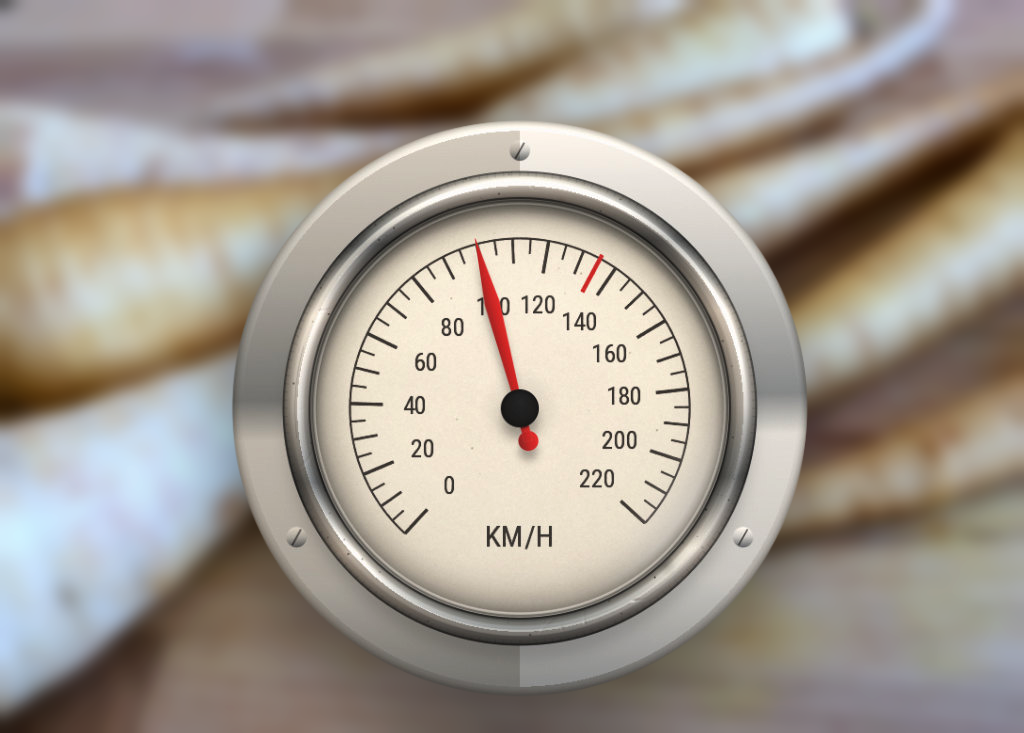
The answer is 100 km/h
